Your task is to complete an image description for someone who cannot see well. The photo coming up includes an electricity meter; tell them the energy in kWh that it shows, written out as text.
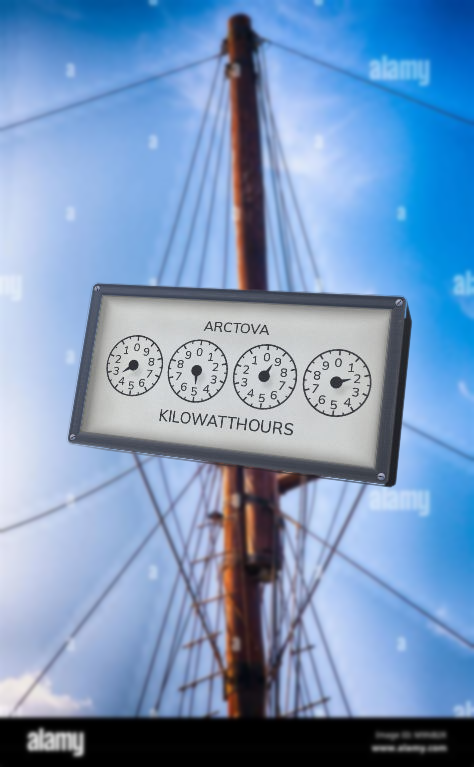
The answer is 3492 kWh
